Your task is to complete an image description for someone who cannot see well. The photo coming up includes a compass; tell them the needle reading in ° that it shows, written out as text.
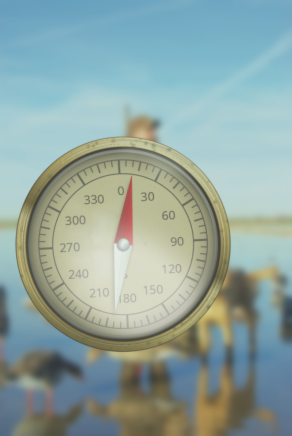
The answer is 10 °
